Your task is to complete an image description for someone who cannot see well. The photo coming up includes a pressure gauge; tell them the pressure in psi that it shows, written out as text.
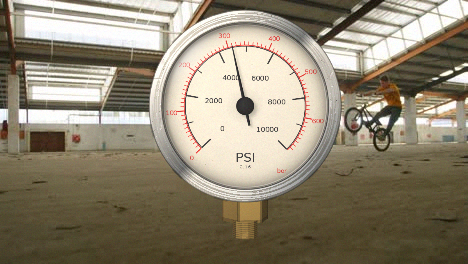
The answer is 4500 psi
